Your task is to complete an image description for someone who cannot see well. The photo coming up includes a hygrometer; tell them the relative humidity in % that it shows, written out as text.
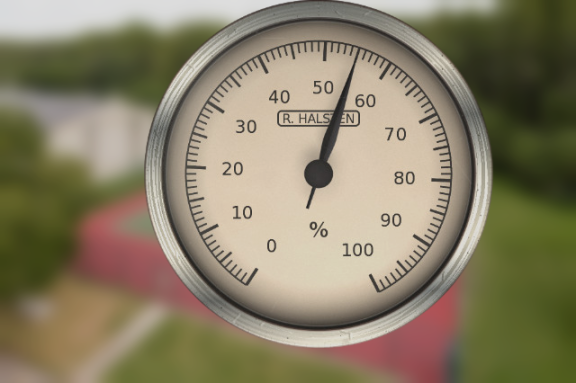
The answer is 55 %
